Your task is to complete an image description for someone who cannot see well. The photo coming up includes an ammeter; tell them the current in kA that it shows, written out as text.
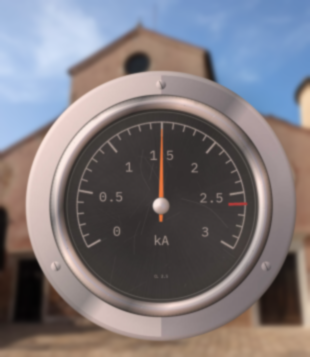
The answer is 1.5 kA
